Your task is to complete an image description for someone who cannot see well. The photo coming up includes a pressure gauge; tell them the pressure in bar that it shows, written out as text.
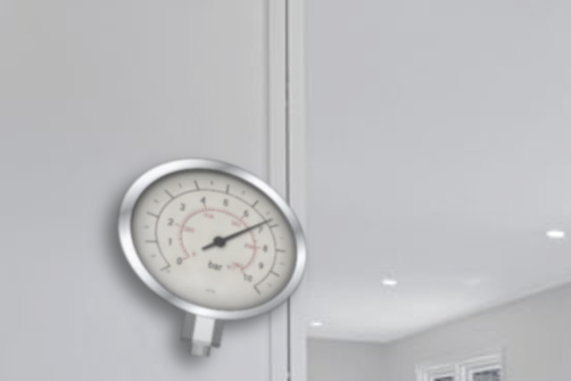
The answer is 6.75 bar
